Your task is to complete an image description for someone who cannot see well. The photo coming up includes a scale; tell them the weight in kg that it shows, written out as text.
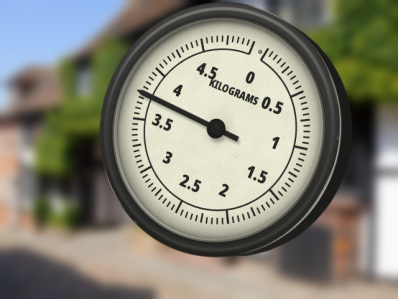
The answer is 3.75 kg
